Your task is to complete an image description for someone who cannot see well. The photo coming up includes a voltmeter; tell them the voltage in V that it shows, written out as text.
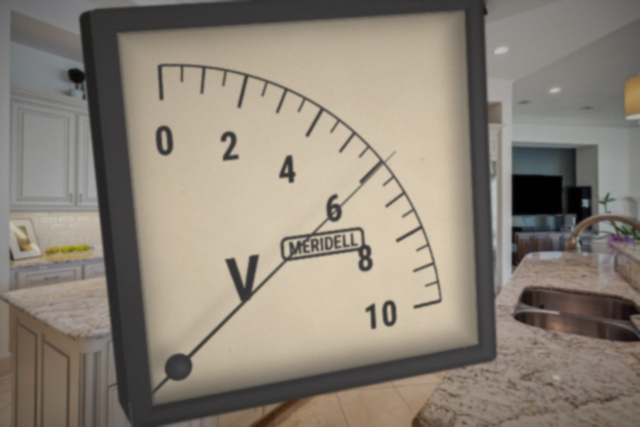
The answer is 6 V
